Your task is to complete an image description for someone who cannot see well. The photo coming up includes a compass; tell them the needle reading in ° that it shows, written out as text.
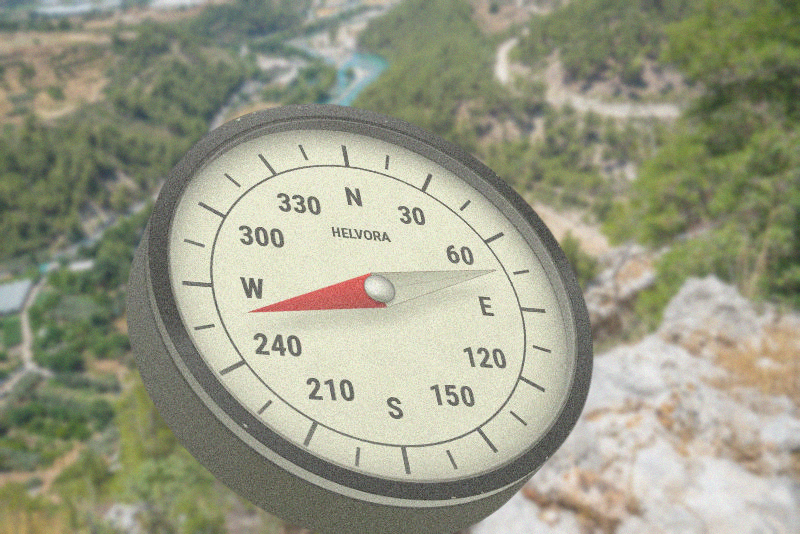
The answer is 255 °
